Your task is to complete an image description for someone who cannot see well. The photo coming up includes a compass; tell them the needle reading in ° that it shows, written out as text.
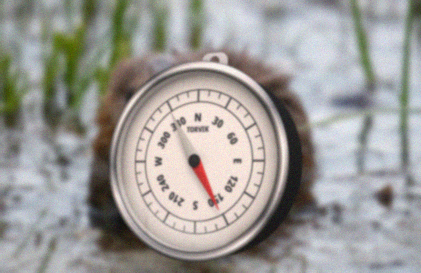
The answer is 150 °
